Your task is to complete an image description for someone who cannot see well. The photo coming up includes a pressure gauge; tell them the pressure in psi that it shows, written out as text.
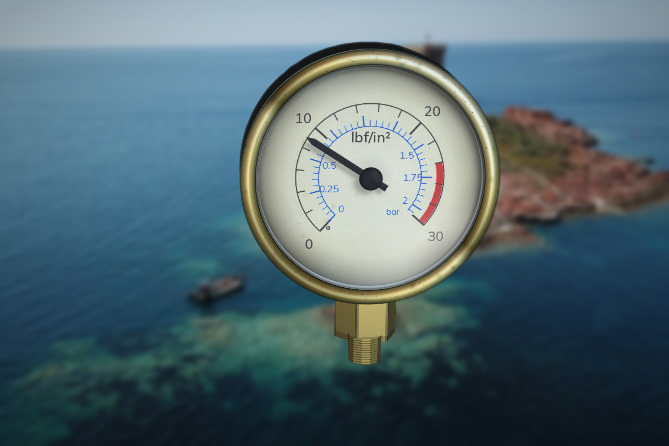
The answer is 9 psi
